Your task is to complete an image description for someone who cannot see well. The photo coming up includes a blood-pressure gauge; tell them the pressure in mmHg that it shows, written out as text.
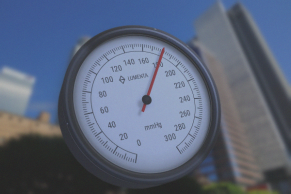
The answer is 180 mmHg
